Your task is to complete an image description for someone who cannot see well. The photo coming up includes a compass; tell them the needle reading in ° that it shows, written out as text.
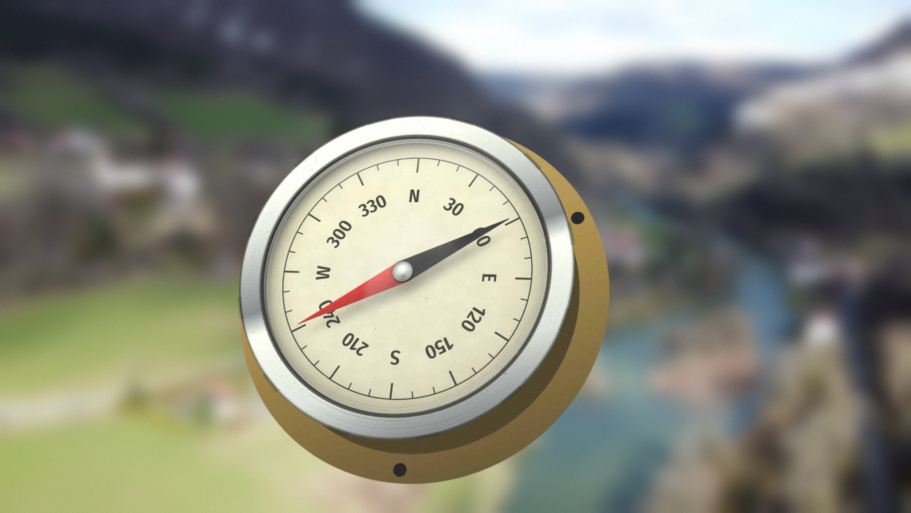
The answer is 240 °
